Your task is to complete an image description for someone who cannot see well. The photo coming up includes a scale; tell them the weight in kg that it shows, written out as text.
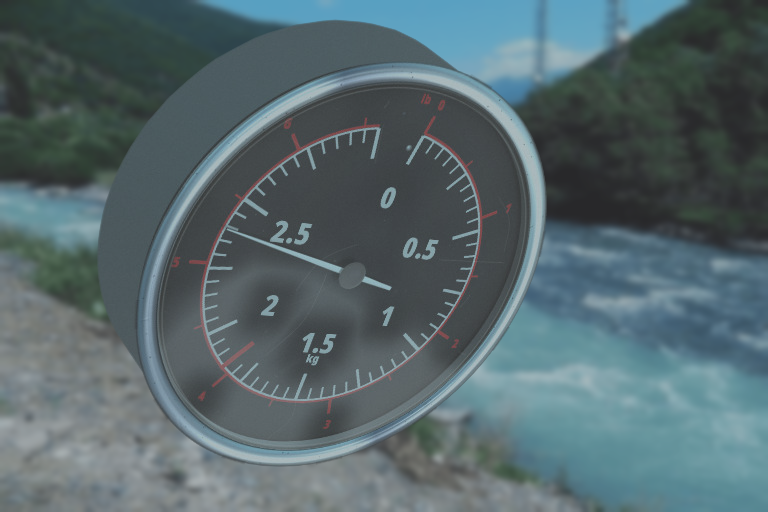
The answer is 2.4 kg
